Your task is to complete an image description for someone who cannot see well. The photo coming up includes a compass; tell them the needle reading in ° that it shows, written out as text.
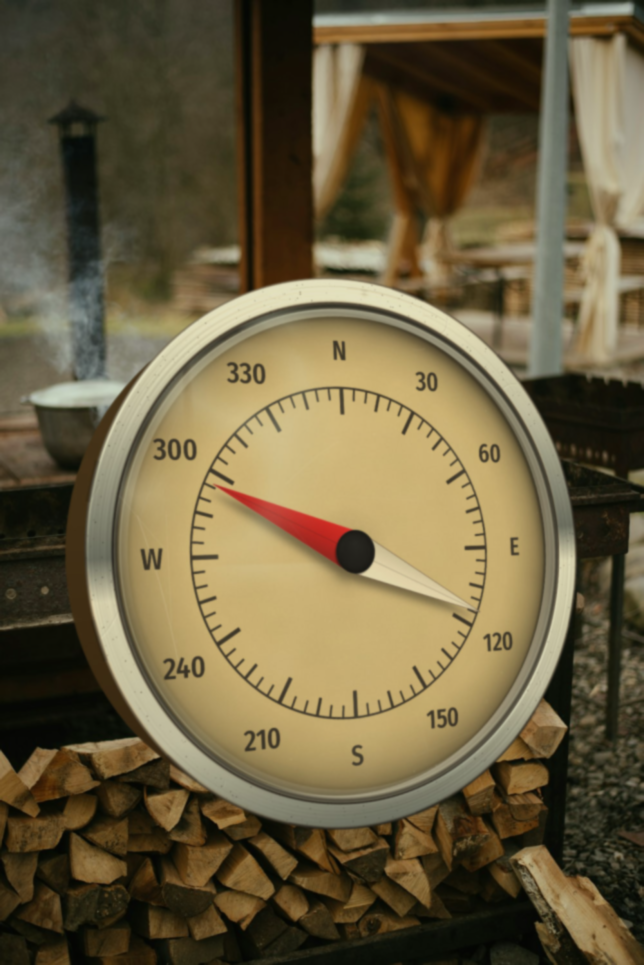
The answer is 295 °
